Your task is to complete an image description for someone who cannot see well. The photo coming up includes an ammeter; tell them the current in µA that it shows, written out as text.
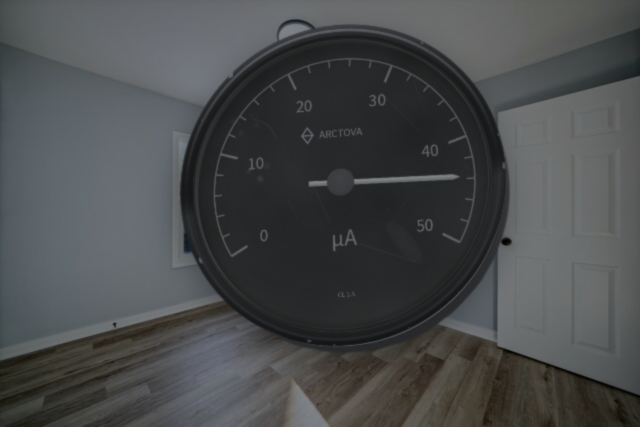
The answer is 44 µA
